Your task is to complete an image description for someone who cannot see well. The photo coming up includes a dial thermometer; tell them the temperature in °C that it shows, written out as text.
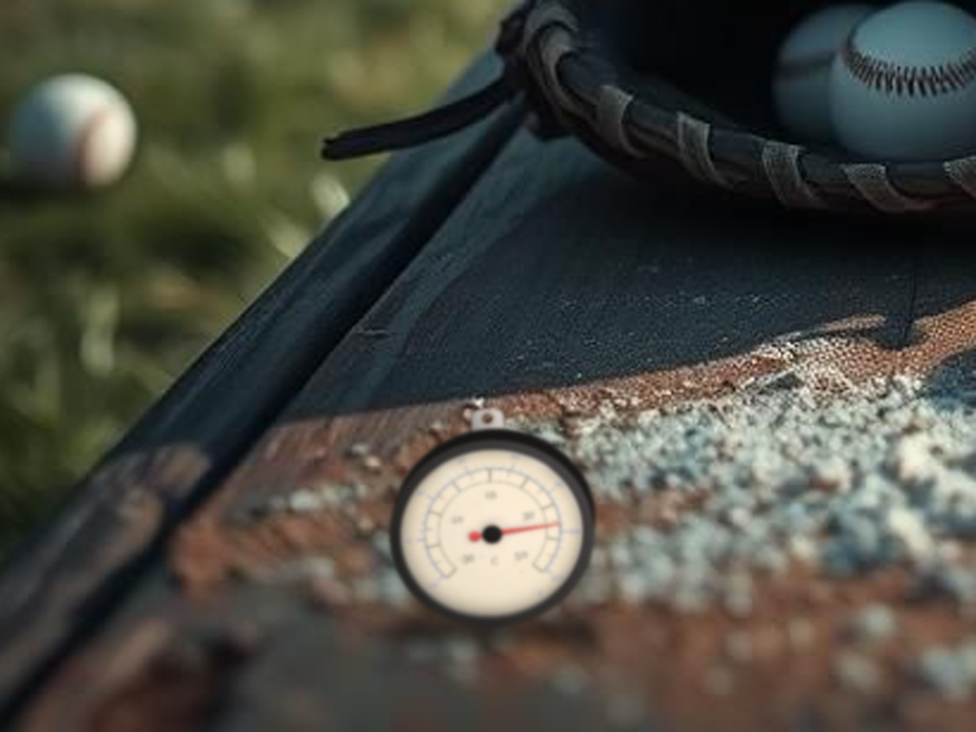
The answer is 35 °C
